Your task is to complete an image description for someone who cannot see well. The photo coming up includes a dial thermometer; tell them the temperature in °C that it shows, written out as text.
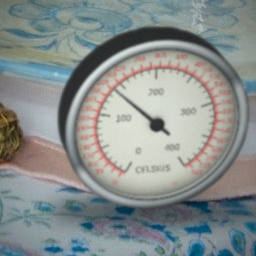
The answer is 140 °C
